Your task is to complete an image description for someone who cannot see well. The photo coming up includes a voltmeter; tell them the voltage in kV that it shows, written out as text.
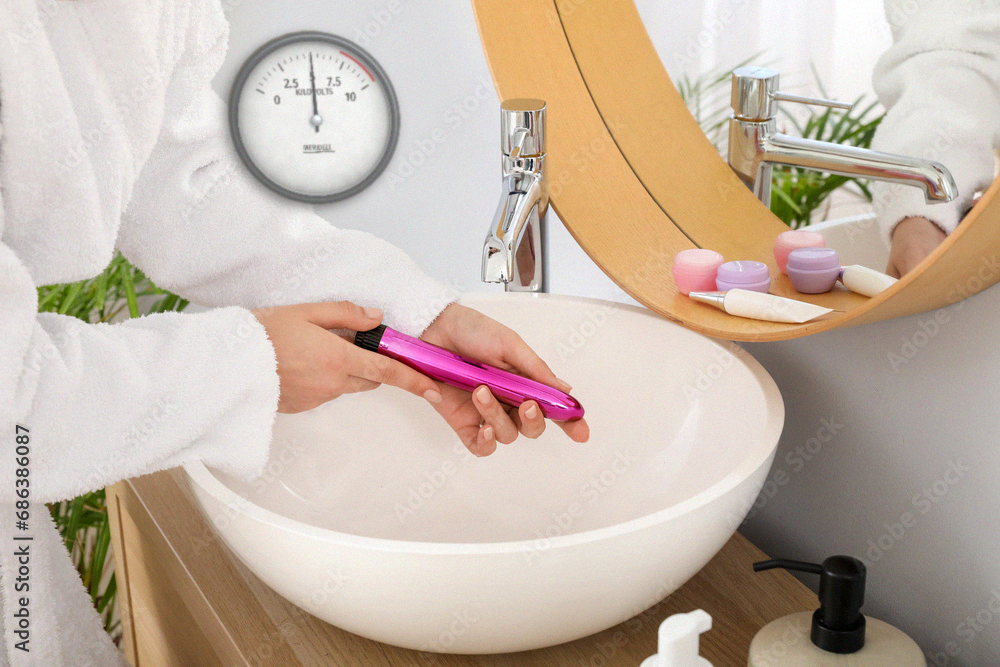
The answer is 5 kV
